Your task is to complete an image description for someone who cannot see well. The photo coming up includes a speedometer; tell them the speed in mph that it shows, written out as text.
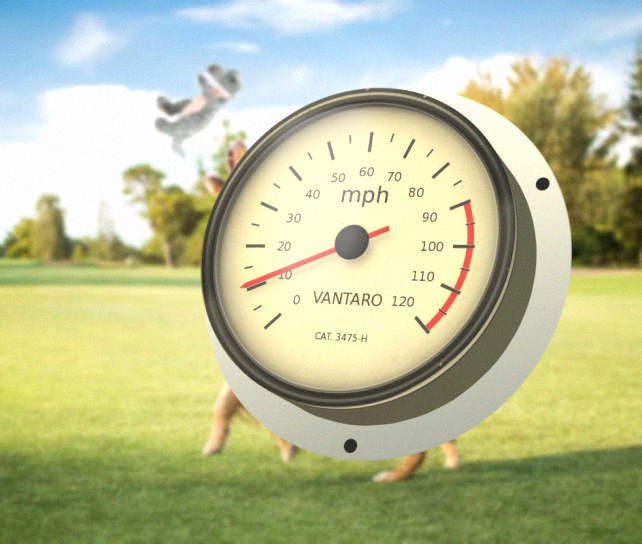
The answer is 10 mph
